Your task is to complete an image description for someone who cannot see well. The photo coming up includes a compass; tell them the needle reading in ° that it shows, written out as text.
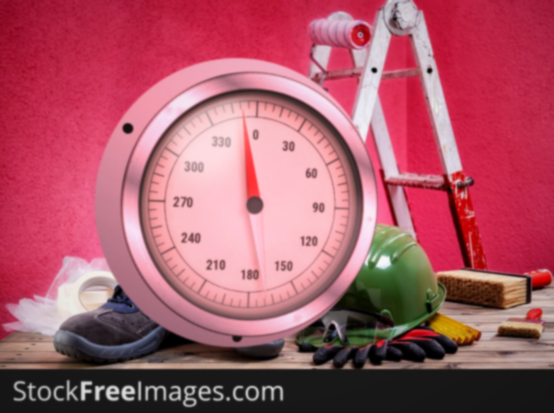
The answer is 350 °
